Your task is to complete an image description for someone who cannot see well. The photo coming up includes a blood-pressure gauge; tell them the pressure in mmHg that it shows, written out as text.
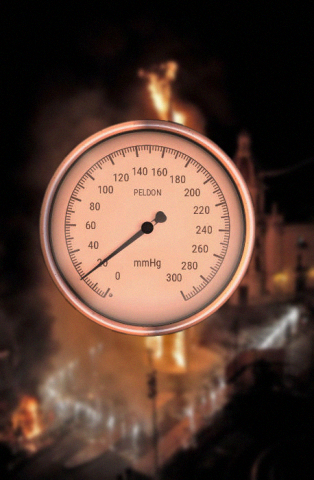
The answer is 20 mmHg
